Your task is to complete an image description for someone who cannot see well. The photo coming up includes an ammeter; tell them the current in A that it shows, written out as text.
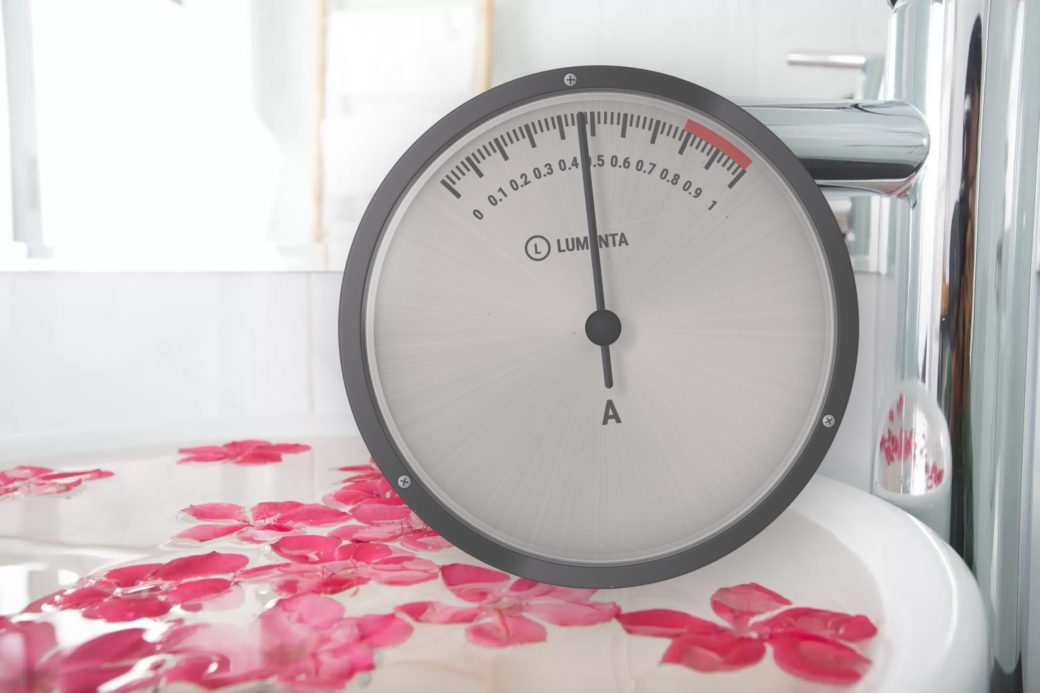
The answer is 0.46 A
